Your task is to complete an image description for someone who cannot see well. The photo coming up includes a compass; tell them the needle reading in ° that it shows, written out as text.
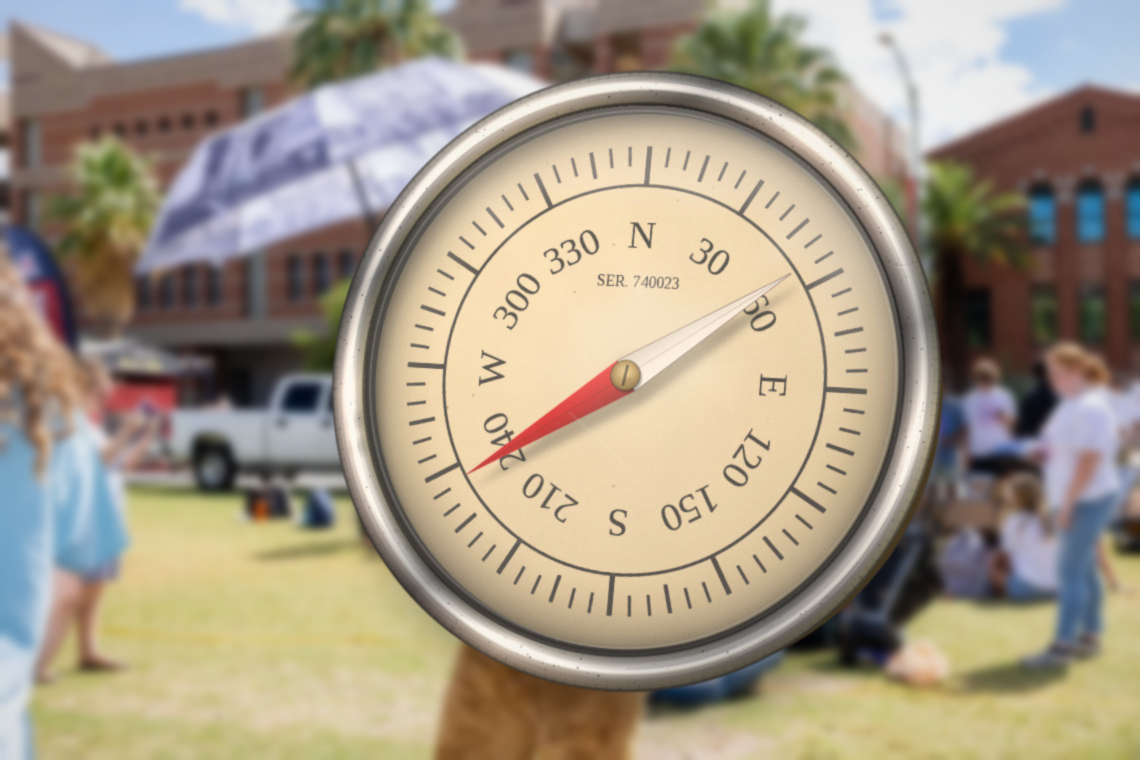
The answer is 235 °
